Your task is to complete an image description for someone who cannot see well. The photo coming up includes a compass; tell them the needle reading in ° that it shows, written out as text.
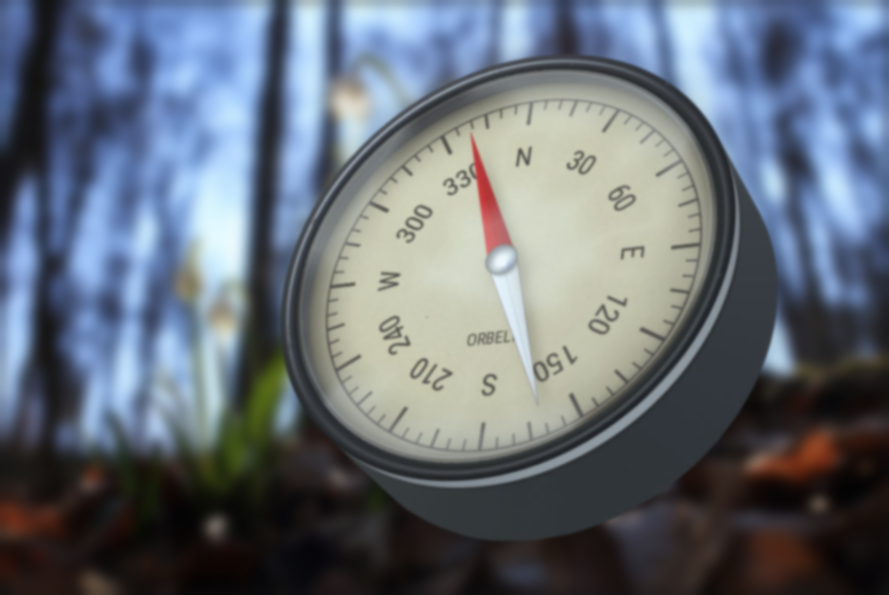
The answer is 340 °
